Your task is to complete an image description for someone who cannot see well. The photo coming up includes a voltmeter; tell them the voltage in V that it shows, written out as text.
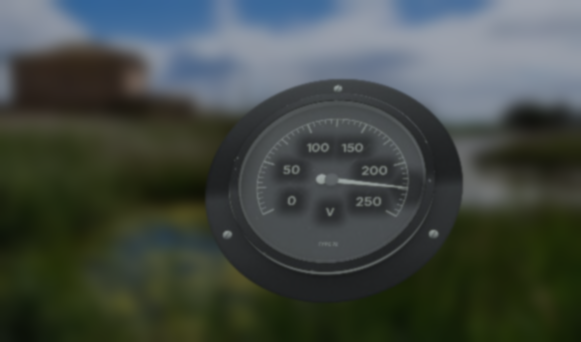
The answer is 225 V
